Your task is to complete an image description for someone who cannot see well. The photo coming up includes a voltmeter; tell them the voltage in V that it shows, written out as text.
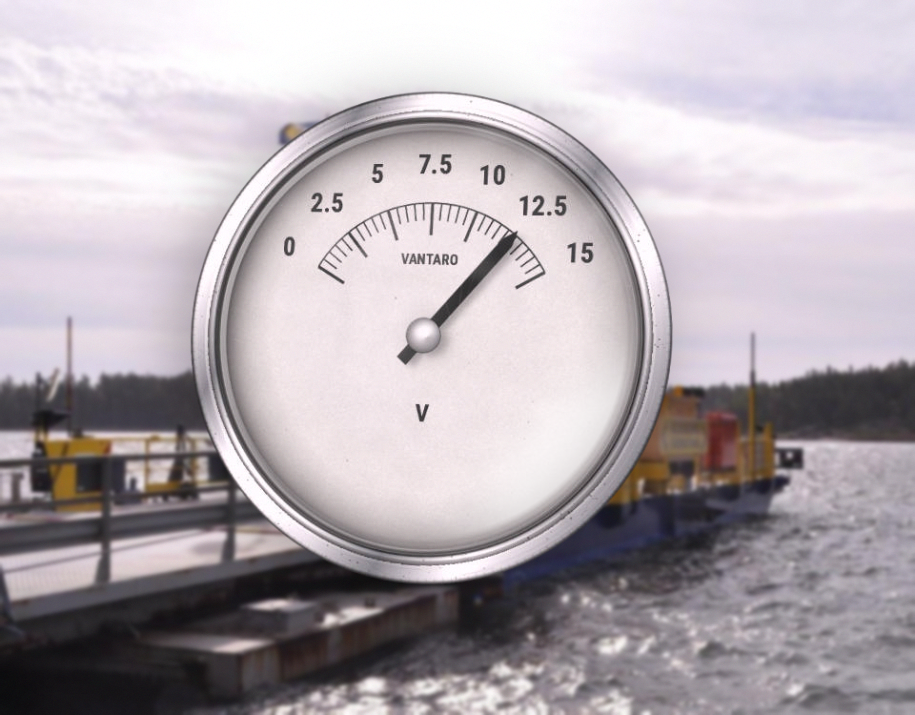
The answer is 12.5 V
